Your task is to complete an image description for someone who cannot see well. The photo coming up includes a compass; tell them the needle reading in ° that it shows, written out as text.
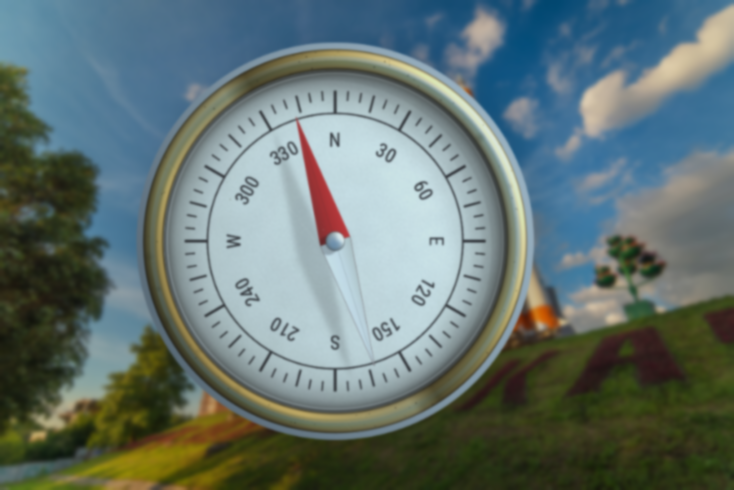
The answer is 342.5 °
